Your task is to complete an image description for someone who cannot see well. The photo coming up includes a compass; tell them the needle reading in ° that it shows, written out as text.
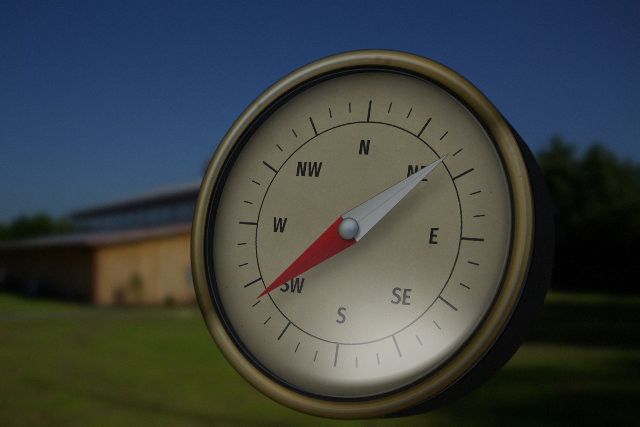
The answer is 230 °
